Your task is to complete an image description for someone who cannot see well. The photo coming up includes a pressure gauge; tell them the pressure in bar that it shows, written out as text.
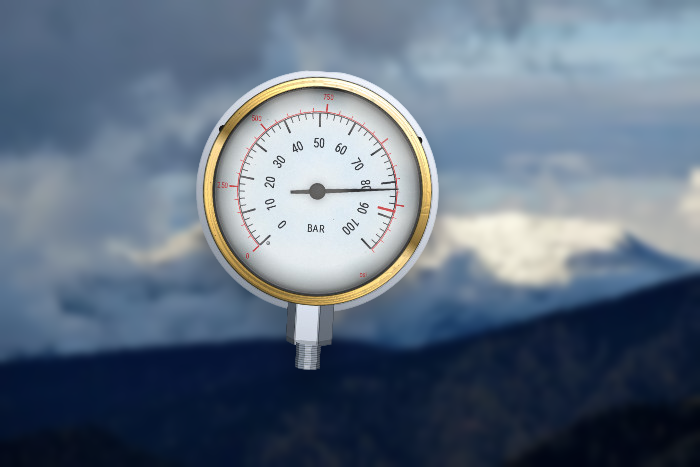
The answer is 82 bar
